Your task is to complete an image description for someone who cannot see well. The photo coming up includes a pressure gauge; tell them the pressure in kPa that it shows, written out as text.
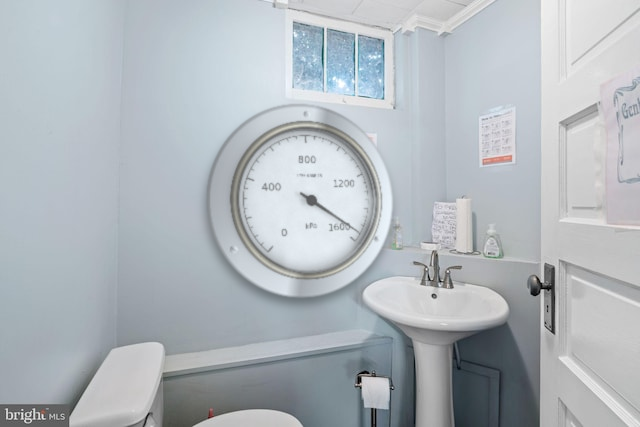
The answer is 1550 kPa
